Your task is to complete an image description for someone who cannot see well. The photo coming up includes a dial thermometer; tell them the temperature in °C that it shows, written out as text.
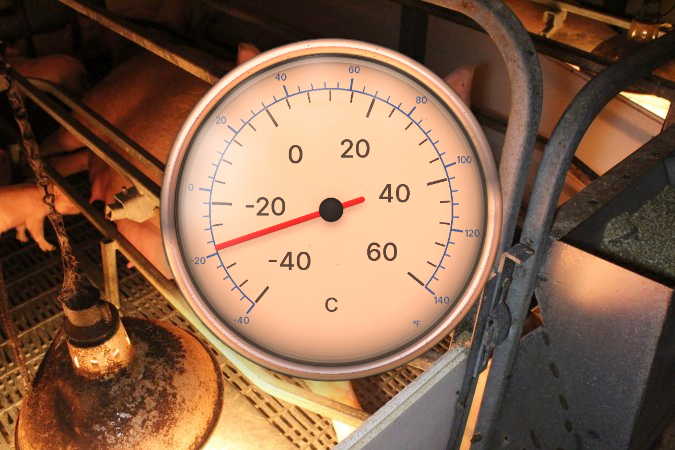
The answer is -28 °C
